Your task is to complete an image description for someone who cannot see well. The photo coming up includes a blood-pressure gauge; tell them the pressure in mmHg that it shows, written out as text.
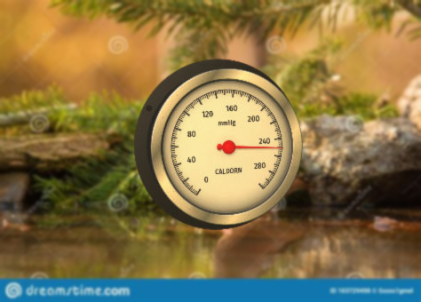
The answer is 250 mmHg
